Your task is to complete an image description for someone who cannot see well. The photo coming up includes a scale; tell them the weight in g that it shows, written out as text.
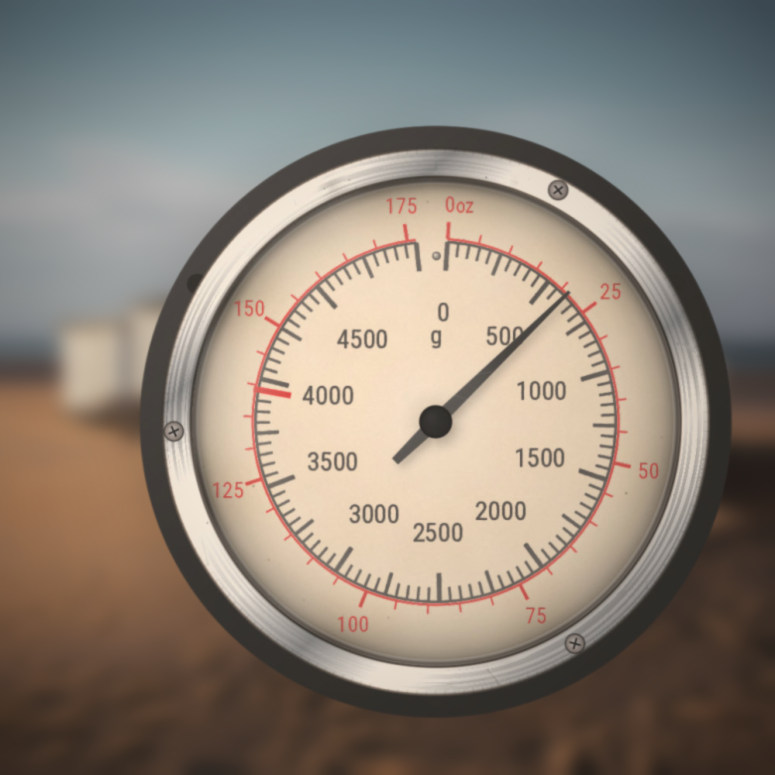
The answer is 600 g
